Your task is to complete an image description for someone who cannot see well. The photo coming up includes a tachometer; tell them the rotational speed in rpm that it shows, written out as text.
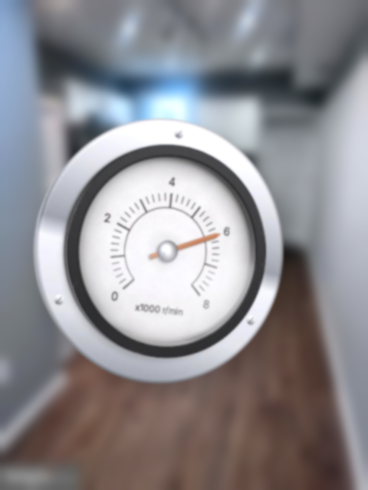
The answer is 6000 rpm
